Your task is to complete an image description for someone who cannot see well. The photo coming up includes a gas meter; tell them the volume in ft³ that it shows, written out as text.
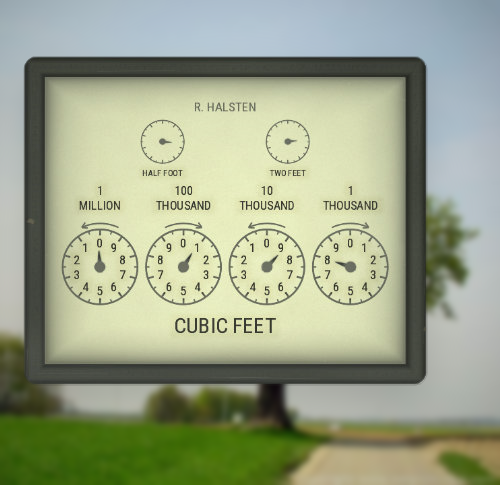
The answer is 8800 ft³
